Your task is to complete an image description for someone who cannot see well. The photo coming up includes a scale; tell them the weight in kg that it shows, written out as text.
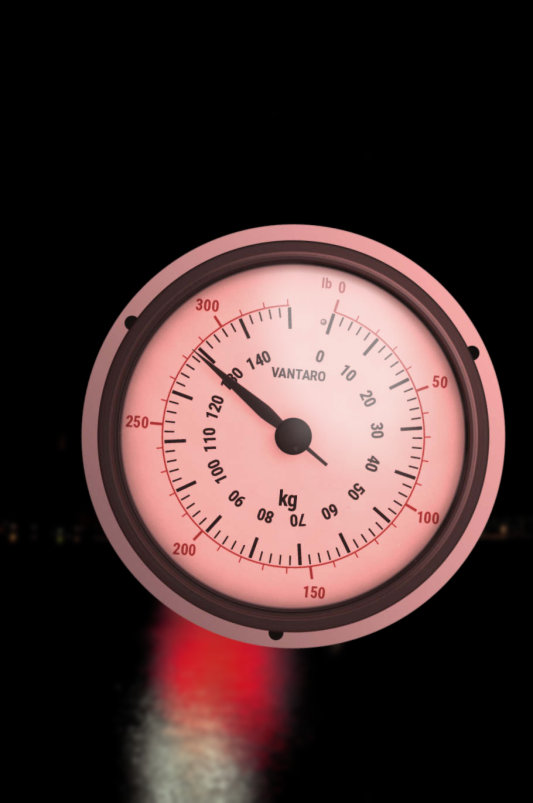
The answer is 129 kg
